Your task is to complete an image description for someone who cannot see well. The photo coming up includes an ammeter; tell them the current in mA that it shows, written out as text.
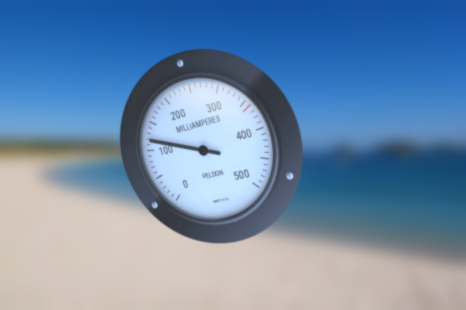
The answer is 120 mA
